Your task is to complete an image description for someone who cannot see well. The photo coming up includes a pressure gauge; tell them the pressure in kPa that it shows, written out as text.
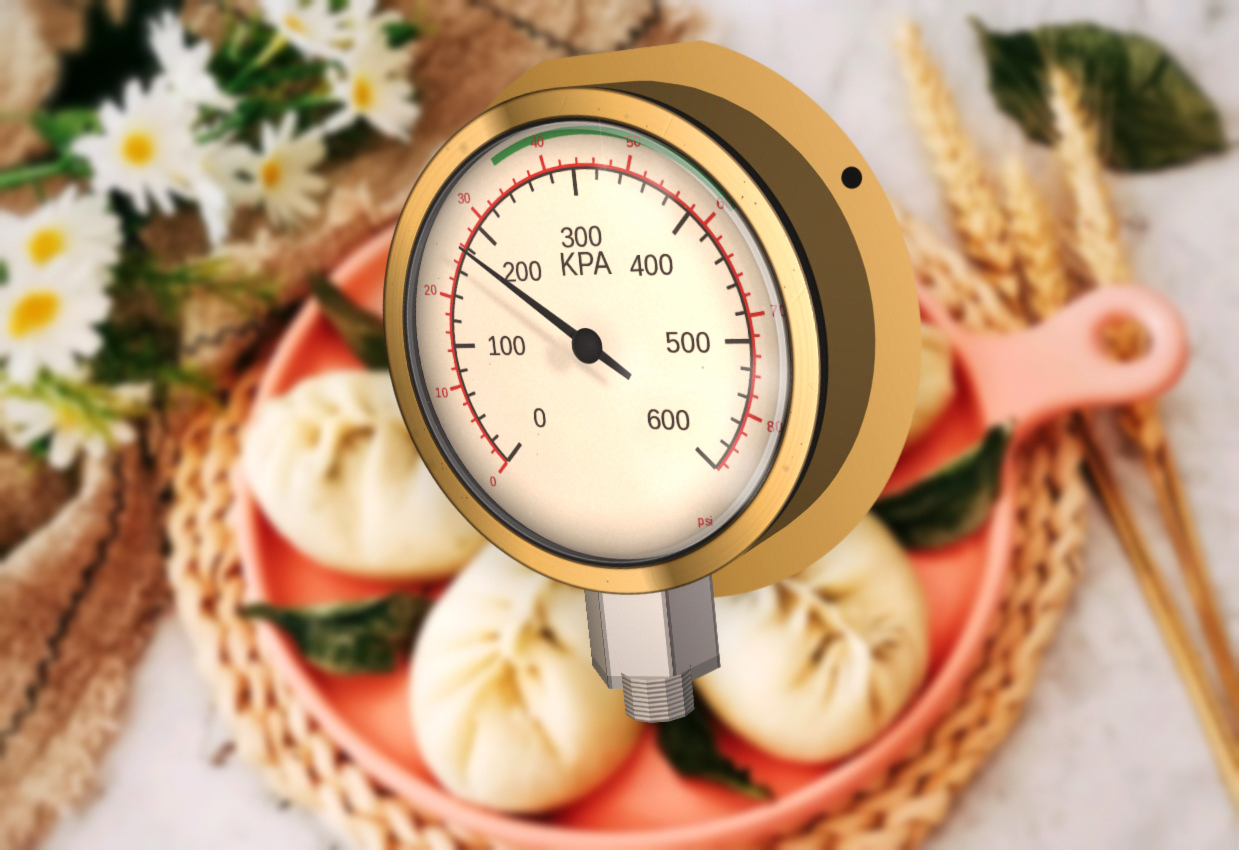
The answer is 180 kPa
